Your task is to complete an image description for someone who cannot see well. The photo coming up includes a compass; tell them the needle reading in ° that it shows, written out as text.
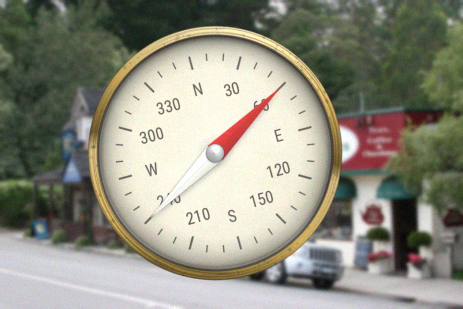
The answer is 60 °
